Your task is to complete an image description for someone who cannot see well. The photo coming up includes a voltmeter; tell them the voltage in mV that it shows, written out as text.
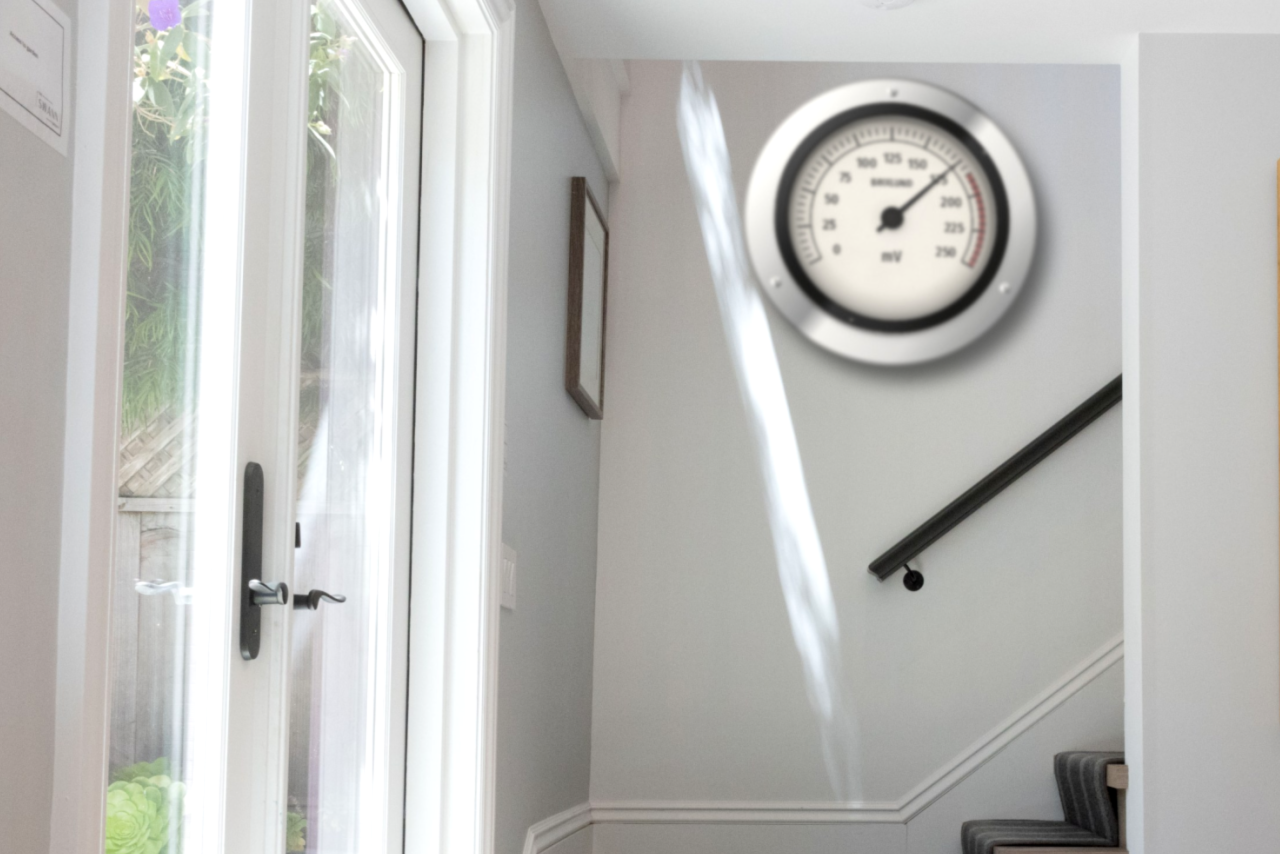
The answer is 175 mV
